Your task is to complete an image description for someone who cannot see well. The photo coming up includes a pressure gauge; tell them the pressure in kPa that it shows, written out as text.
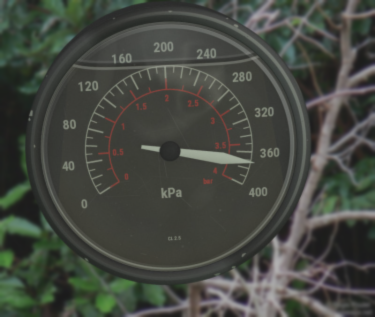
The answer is 370 kPa
